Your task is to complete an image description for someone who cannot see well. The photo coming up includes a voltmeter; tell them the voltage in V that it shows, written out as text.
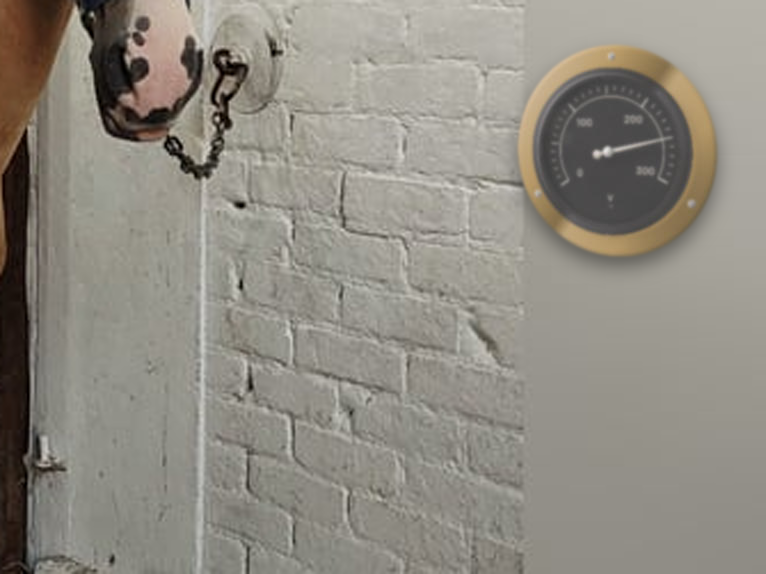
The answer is 250 V
